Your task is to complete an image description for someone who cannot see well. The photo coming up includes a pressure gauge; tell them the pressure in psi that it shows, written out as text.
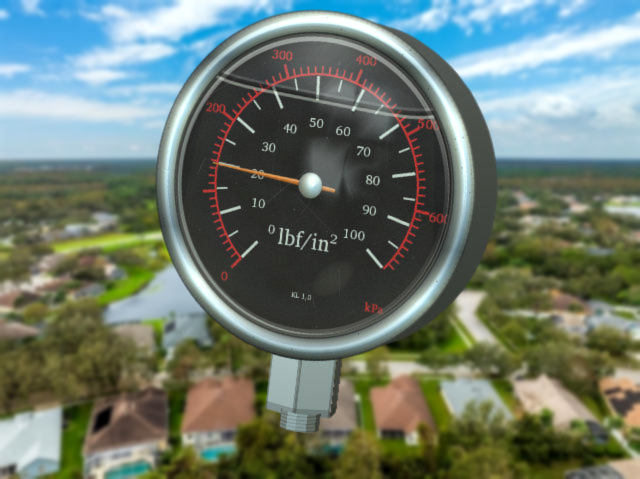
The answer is 20 psi
